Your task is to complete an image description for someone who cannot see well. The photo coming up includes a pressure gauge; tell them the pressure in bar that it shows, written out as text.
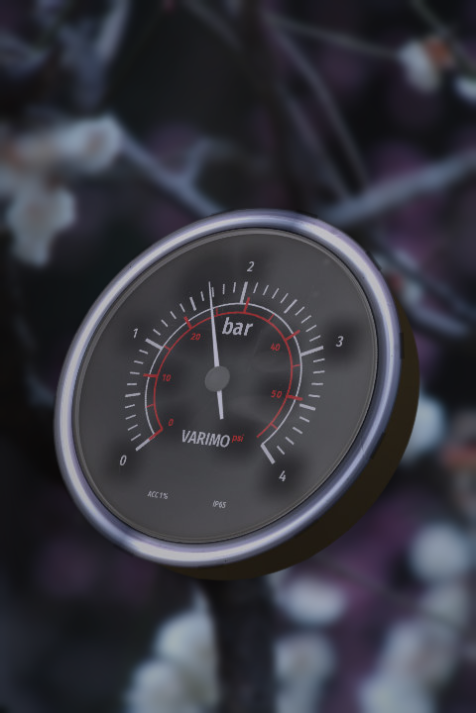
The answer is 1.7 bar
